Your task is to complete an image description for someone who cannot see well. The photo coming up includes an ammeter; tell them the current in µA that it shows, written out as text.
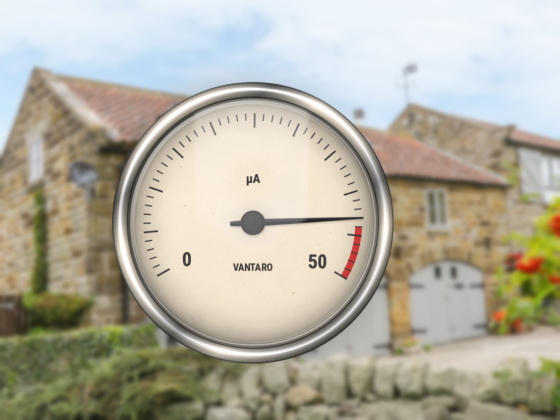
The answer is 43 µA
